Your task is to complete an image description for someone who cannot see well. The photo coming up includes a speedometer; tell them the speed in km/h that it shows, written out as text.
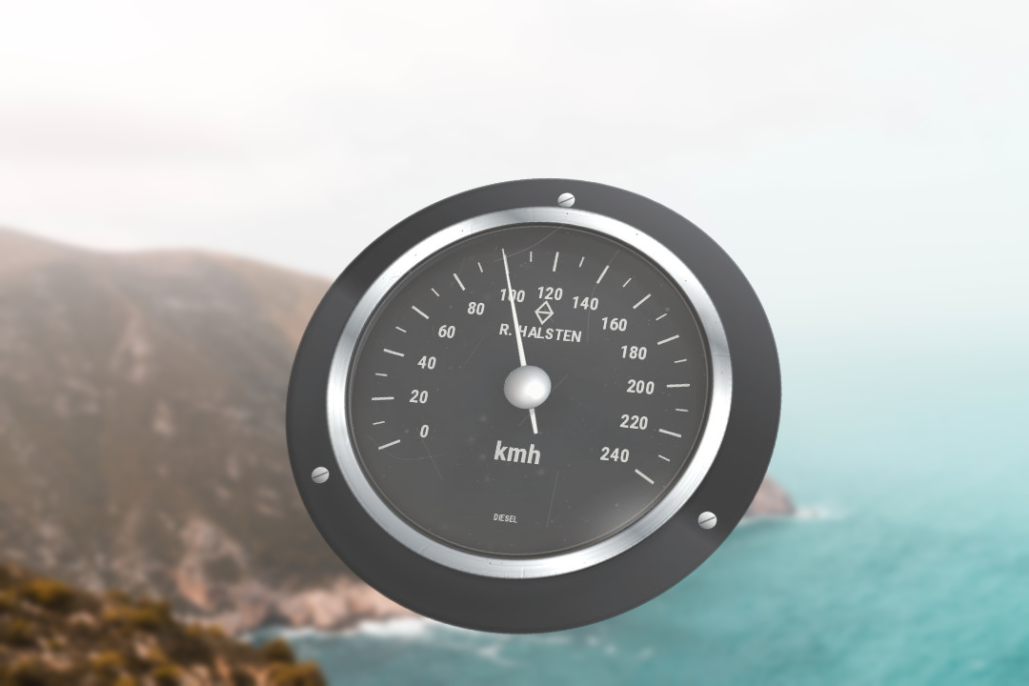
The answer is 100 km/h
